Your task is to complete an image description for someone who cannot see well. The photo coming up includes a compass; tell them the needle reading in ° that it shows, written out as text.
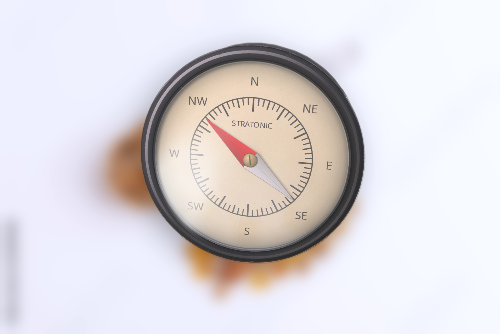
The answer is 310 °
